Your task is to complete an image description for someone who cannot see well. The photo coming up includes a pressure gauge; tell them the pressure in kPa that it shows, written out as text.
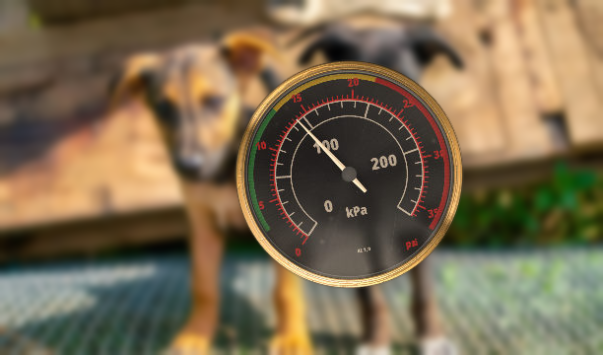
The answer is 95 kPa
